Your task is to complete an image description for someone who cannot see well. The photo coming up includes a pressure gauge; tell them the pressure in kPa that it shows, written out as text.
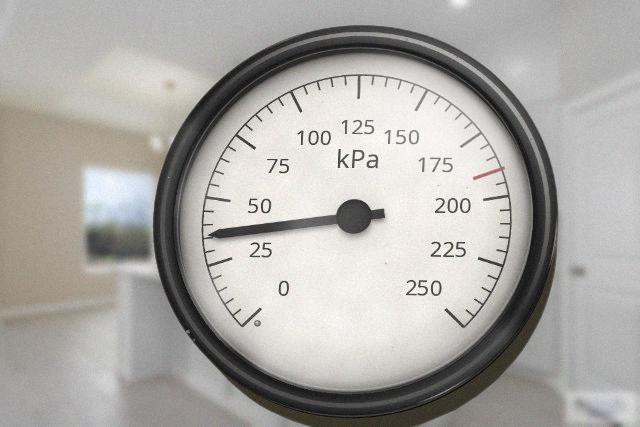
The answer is 35 kPa
